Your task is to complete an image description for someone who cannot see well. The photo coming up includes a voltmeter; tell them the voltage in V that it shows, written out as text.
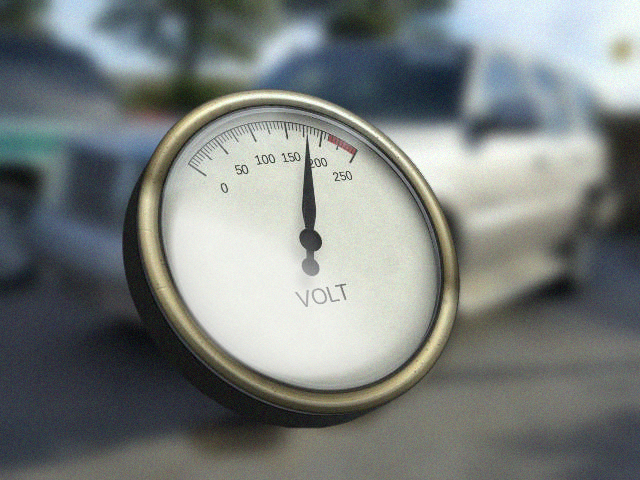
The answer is 175 V
